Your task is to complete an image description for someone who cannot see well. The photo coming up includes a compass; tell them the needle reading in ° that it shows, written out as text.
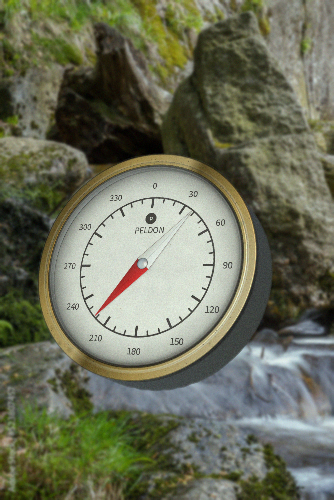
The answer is 220 °
